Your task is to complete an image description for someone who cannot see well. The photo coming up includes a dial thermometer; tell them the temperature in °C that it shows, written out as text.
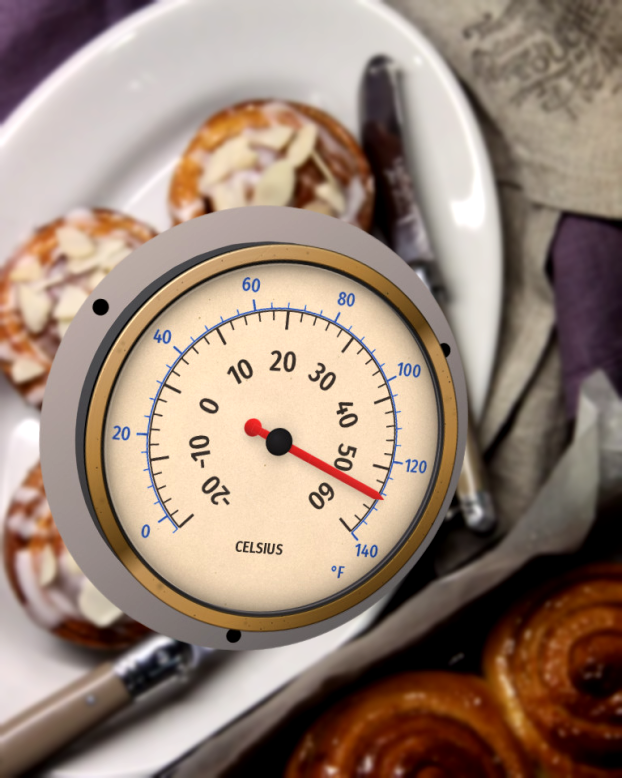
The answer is 54 °C
